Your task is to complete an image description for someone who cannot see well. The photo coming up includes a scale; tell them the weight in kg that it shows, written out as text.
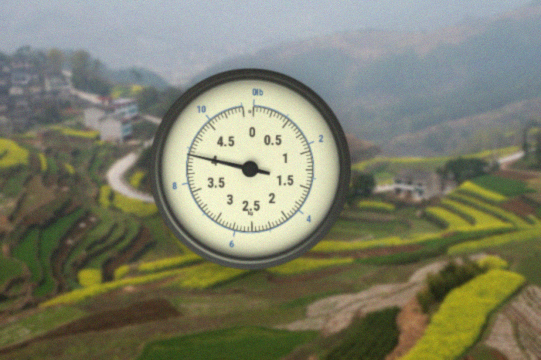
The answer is 4 kg
